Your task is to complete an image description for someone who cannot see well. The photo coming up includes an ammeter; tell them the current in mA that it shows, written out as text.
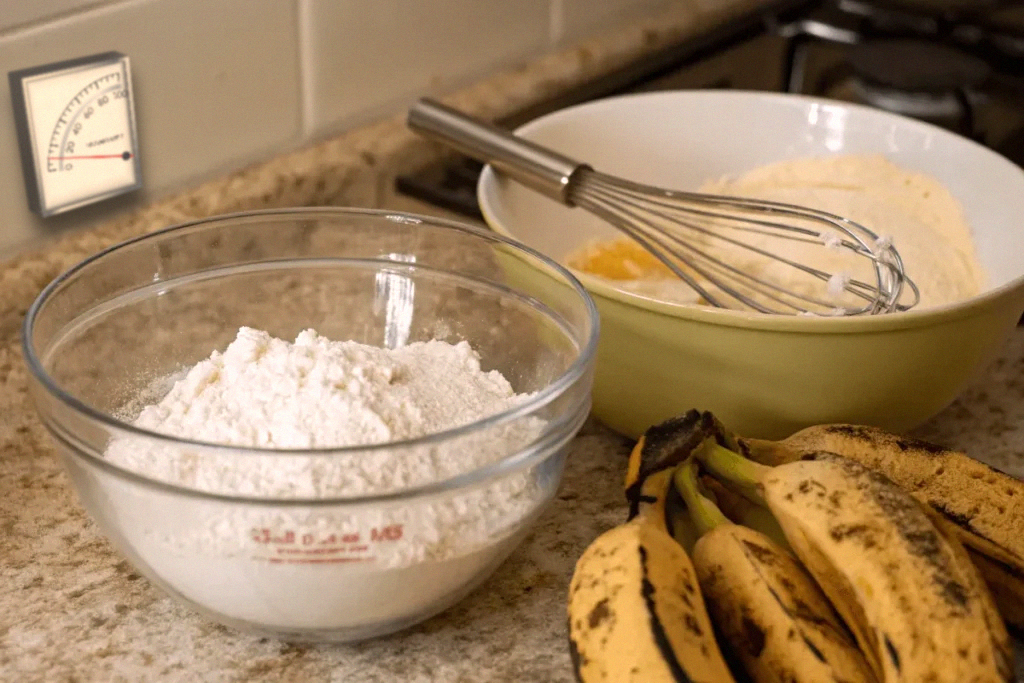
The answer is 10 mA
